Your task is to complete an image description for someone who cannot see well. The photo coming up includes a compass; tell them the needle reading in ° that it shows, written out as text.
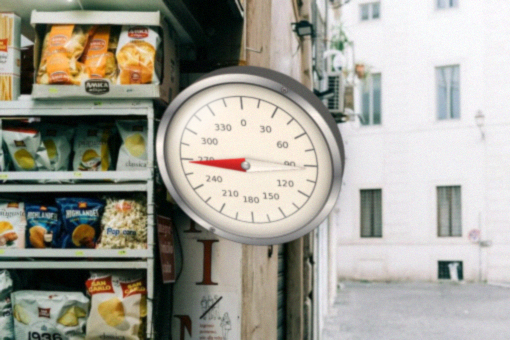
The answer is 270 °
